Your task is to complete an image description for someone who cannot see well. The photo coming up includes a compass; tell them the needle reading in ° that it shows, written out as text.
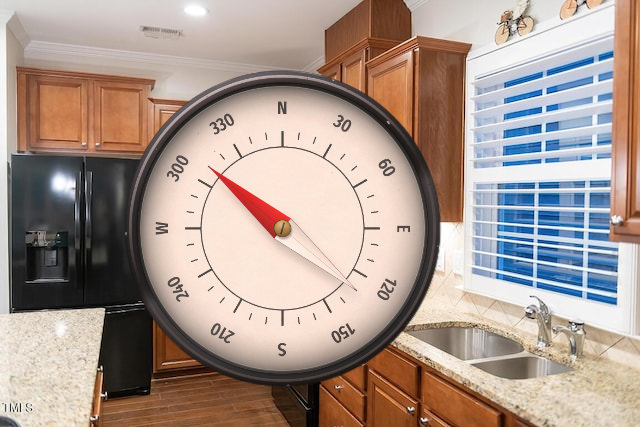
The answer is 310 °
